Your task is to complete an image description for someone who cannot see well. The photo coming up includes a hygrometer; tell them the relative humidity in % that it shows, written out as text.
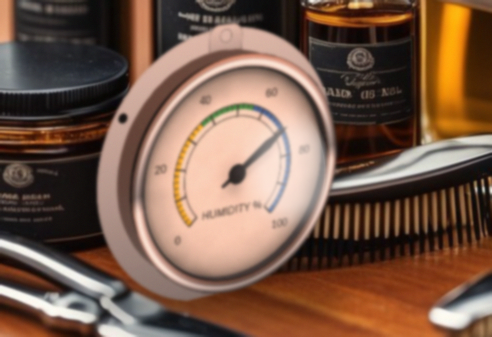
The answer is 70 %
